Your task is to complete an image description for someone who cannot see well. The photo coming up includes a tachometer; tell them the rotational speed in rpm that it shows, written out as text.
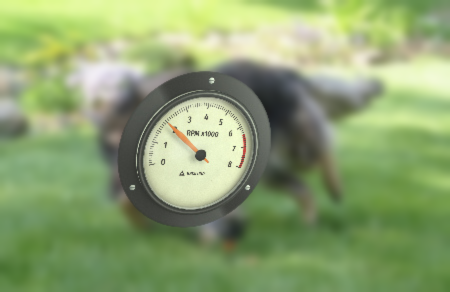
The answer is 2000 rpm
